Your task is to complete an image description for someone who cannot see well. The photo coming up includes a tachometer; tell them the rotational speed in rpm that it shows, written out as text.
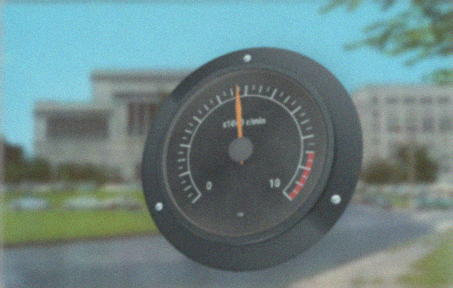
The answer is 4750 rpm
